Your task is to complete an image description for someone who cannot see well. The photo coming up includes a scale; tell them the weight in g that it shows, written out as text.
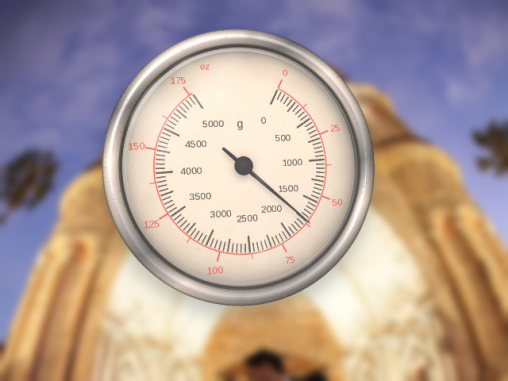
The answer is 1750 g
